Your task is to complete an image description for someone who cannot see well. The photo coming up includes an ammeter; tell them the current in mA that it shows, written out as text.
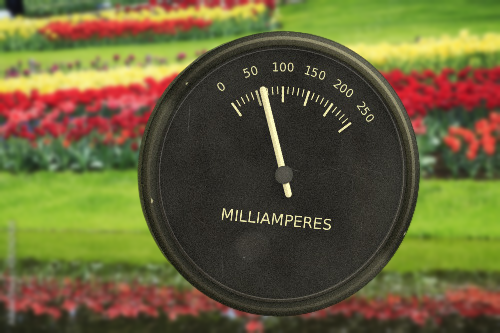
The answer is 60 mA
